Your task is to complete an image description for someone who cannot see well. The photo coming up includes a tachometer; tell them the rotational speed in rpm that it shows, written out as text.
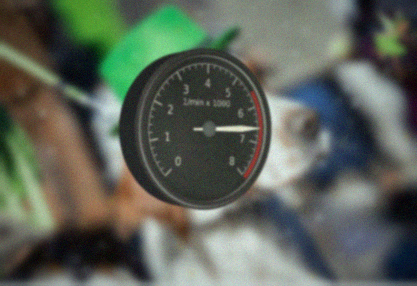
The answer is 6600 rpm
